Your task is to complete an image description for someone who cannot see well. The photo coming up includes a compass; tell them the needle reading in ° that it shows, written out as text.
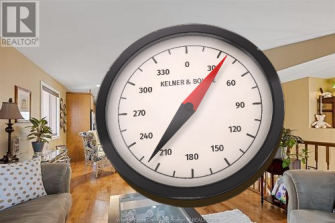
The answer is 37.5 °
